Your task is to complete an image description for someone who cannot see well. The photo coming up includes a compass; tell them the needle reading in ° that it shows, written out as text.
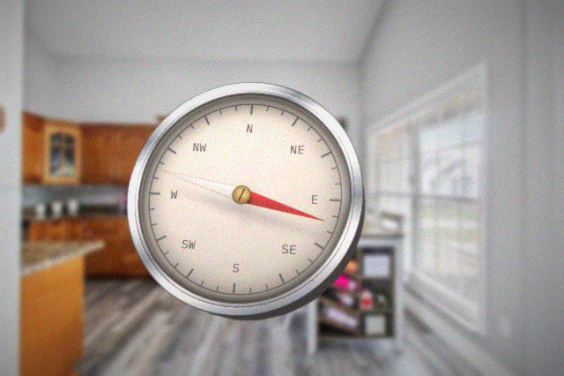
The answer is 105 °
